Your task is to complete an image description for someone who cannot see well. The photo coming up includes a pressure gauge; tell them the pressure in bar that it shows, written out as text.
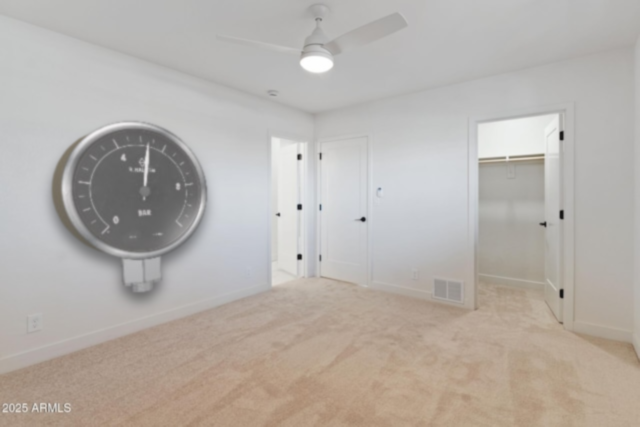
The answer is 5.25 bar
